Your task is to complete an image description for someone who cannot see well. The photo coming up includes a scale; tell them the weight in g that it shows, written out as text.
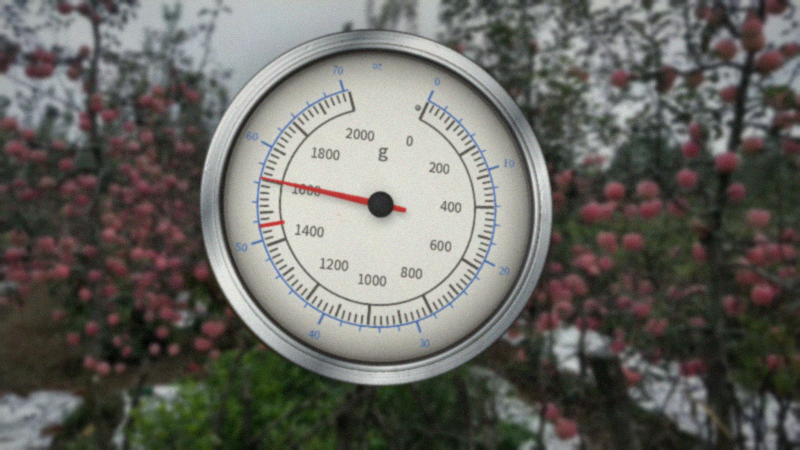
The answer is 1600 g
